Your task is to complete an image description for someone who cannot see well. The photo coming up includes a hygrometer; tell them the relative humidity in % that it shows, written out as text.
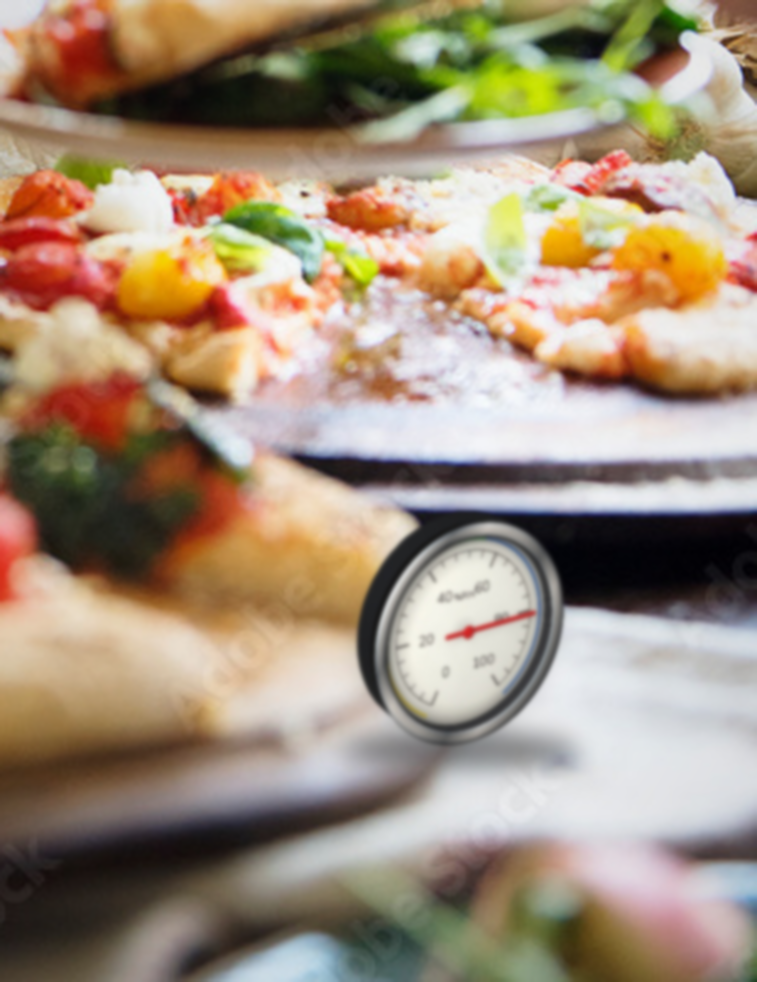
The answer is 80 %
